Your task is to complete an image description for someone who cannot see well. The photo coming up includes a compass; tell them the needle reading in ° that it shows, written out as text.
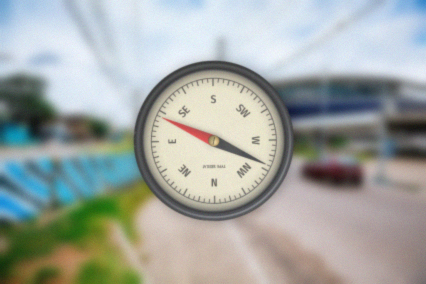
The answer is 115 °
